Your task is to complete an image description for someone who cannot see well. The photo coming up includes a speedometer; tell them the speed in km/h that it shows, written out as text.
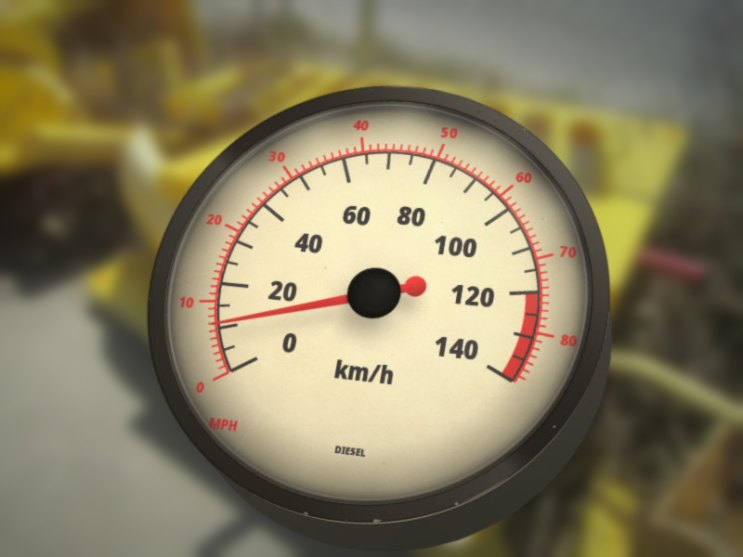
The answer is 10 km/h
